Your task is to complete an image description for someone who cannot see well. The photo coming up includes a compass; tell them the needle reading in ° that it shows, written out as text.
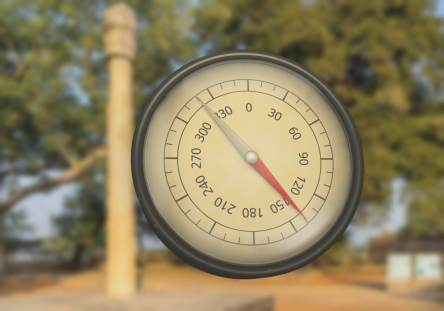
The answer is 140 °
